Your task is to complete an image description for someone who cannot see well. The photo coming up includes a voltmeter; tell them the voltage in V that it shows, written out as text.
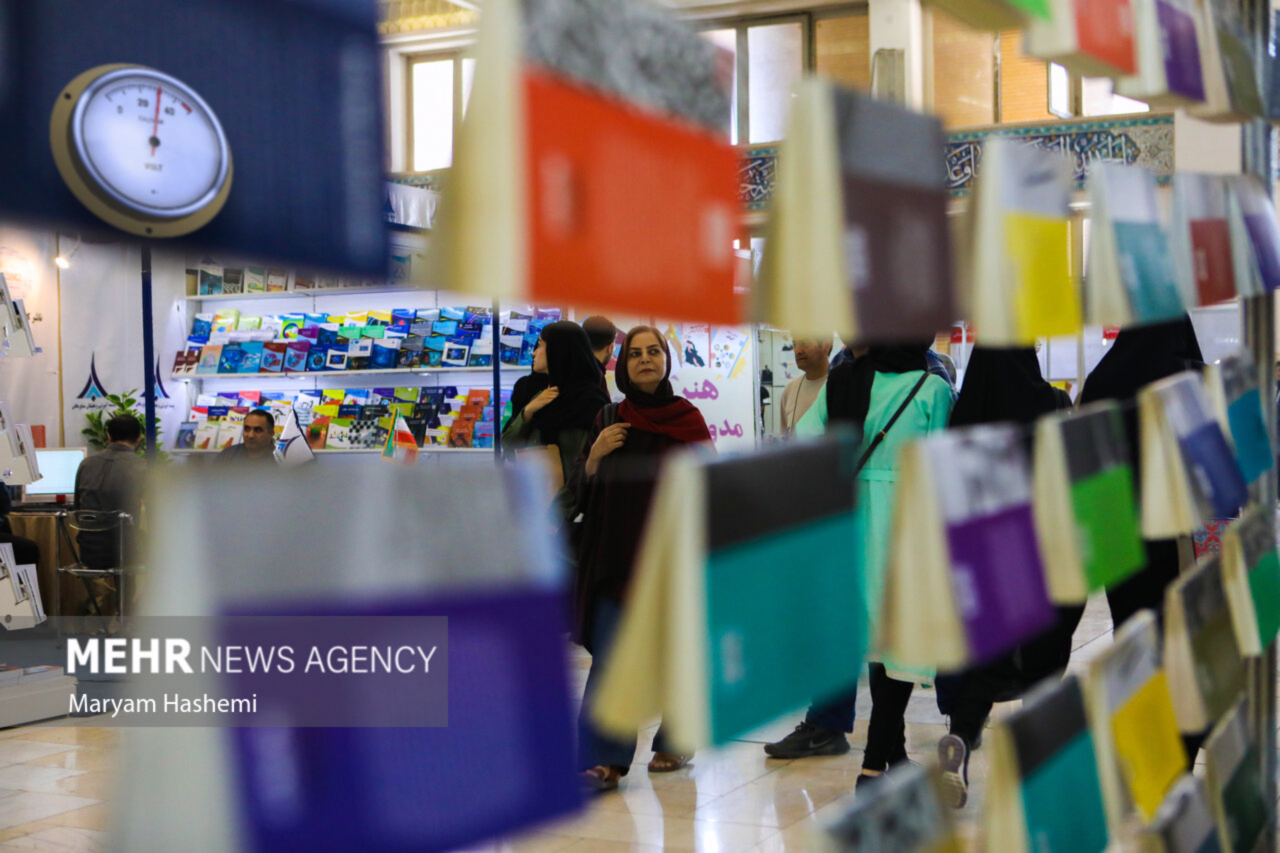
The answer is 30 V
